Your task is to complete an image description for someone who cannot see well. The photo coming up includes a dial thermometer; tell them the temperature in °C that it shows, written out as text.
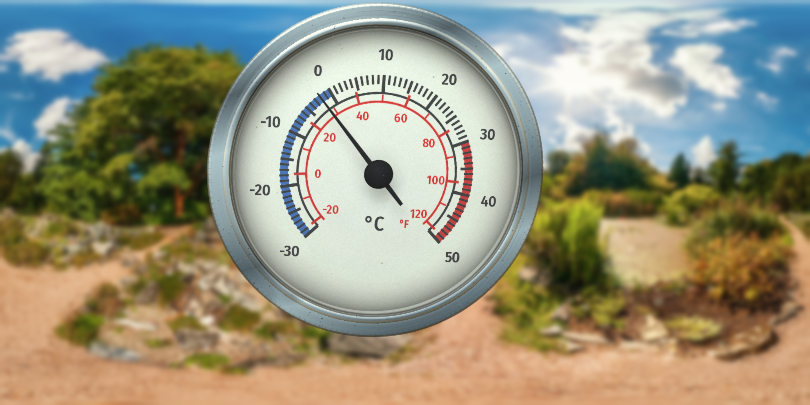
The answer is -2 °C
